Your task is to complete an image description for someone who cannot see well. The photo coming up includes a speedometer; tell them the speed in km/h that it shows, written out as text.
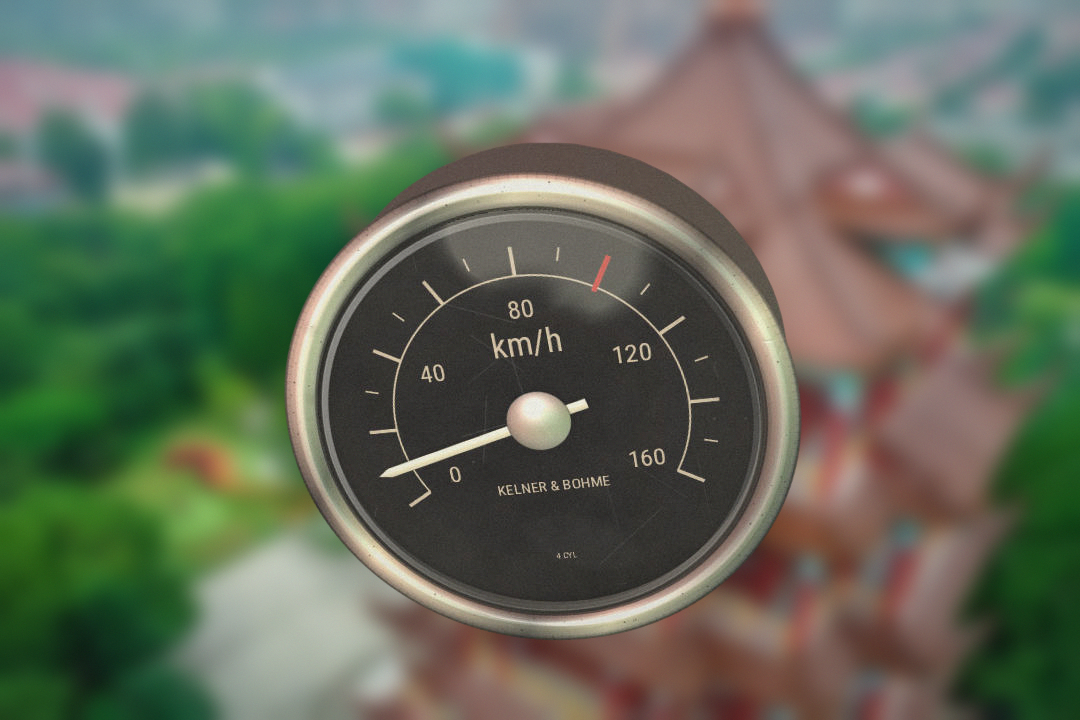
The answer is 10 km/h
